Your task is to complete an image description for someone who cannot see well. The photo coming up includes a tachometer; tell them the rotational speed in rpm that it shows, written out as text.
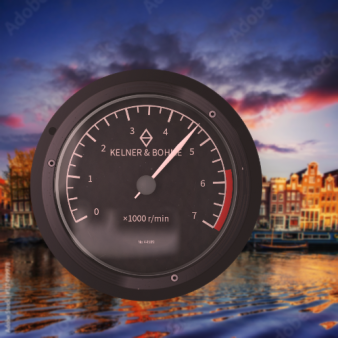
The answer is 4625 rpm
